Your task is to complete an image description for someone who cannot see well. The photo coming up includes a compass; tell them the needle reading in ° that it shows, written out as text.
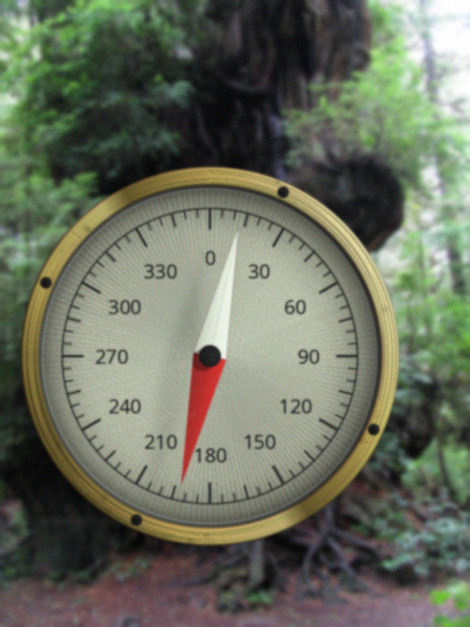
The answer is 192.5 °
